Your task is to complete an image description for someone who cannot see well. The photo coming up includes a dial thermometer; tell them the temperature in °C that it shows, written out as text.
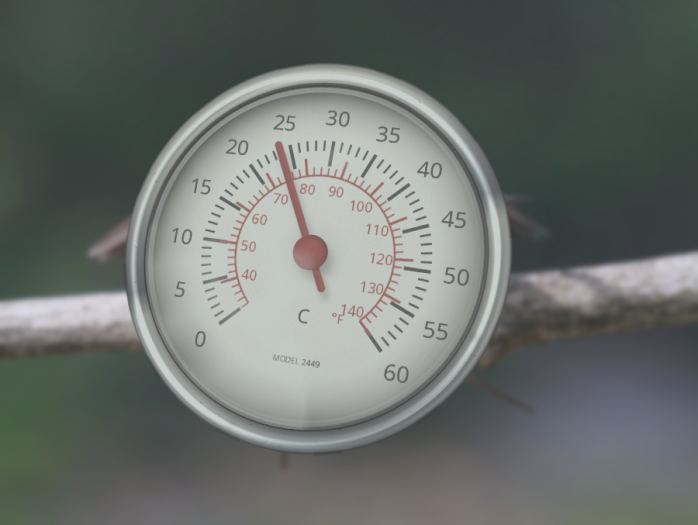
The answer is 24 °C
